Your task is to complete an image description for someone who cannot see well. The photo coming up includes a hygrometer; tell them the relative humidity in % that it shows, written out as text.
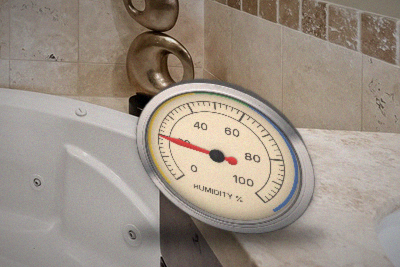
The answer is 20 %
